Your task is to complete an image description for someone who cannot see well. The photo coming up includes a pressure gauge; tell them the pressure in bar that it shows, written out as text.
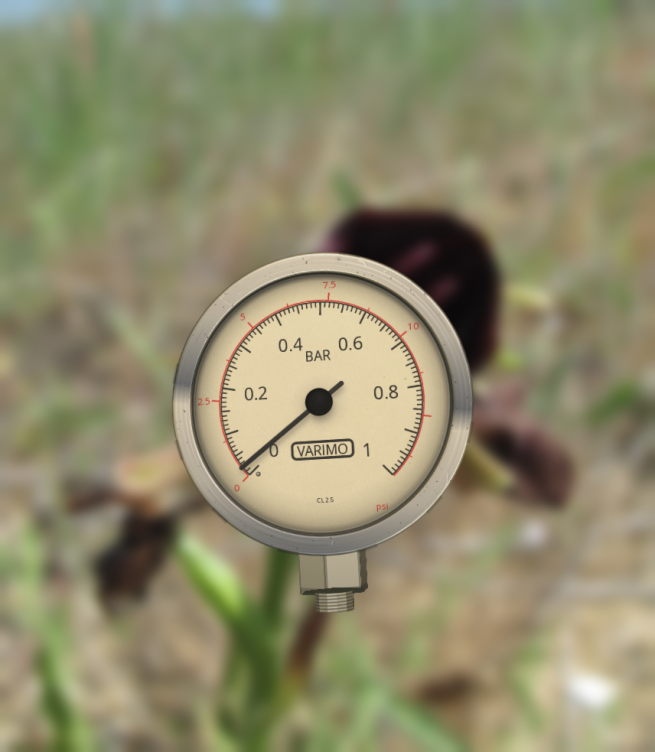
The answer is 0.02 bar
